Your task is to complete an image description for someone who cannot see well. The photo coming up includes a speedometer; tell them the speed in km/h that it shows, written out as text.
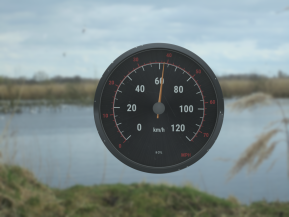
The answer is 62.5 km/h
